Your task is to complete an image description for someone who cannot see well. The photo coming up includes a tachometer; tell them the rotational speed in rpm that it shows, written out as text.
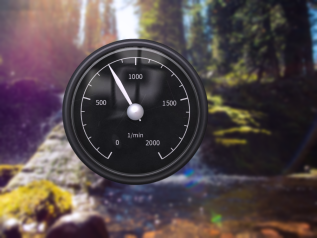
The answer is 800 rpm
